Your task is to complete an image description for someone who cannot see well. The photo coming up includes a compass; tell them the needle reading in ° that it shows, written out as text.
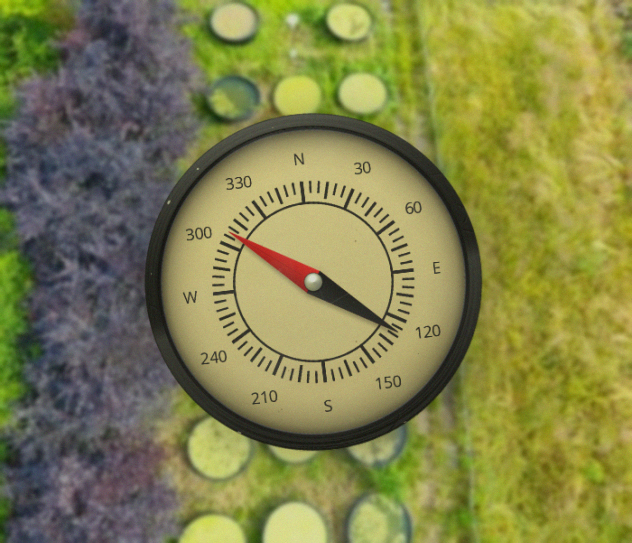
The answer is 307.5 °
